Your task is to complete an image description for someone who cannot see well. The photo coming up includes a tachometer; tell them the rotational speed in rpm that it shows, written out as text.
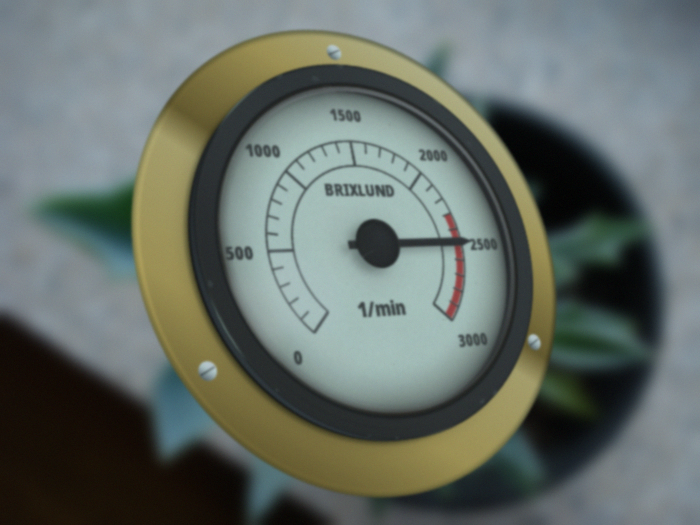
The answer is 2500 rpm
